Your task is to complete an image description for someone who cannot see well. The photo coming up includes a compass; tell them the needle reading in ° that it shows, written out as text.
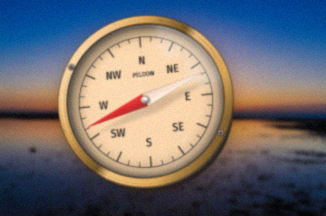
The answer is 250 °
